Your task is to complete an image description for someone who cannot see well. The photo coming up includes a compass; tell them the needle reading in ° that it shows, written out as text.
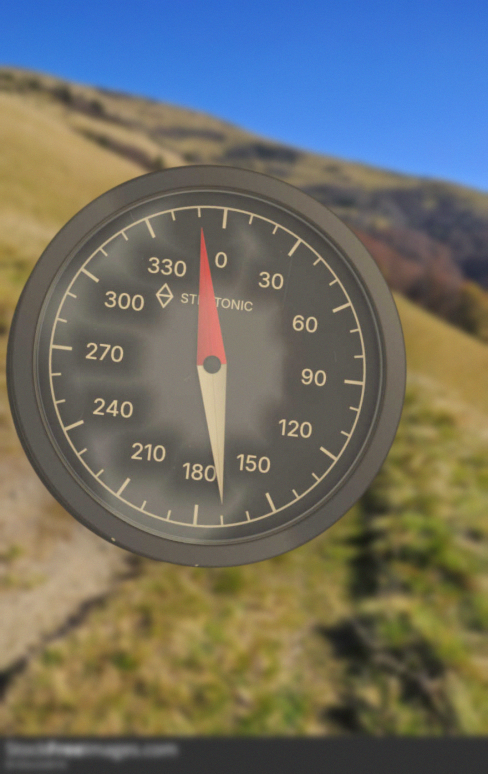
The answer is 350 °
